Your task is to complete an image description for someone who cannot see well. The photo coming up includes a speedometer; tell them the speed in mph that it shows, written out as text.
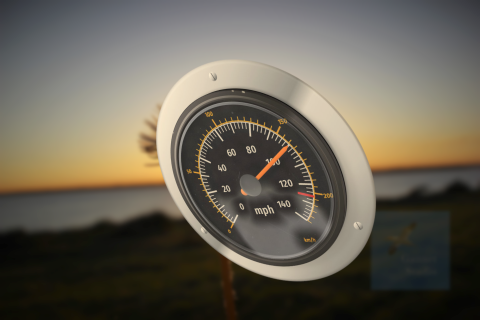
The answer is 100 mph
